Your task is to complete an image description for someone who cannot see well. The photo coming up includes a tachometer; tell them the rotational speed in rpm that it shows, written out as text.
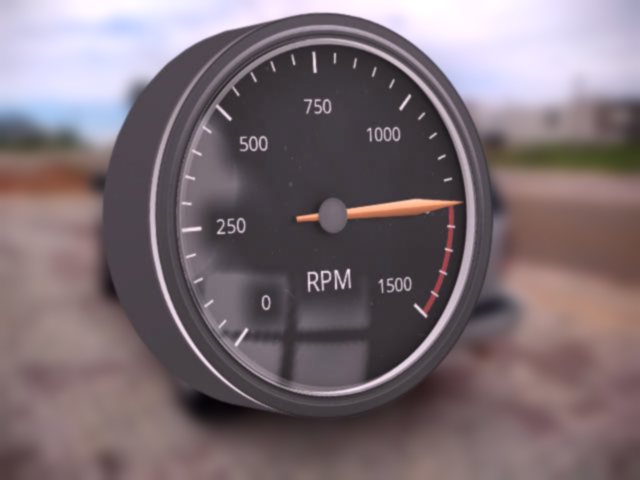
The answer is 1250 rpm
